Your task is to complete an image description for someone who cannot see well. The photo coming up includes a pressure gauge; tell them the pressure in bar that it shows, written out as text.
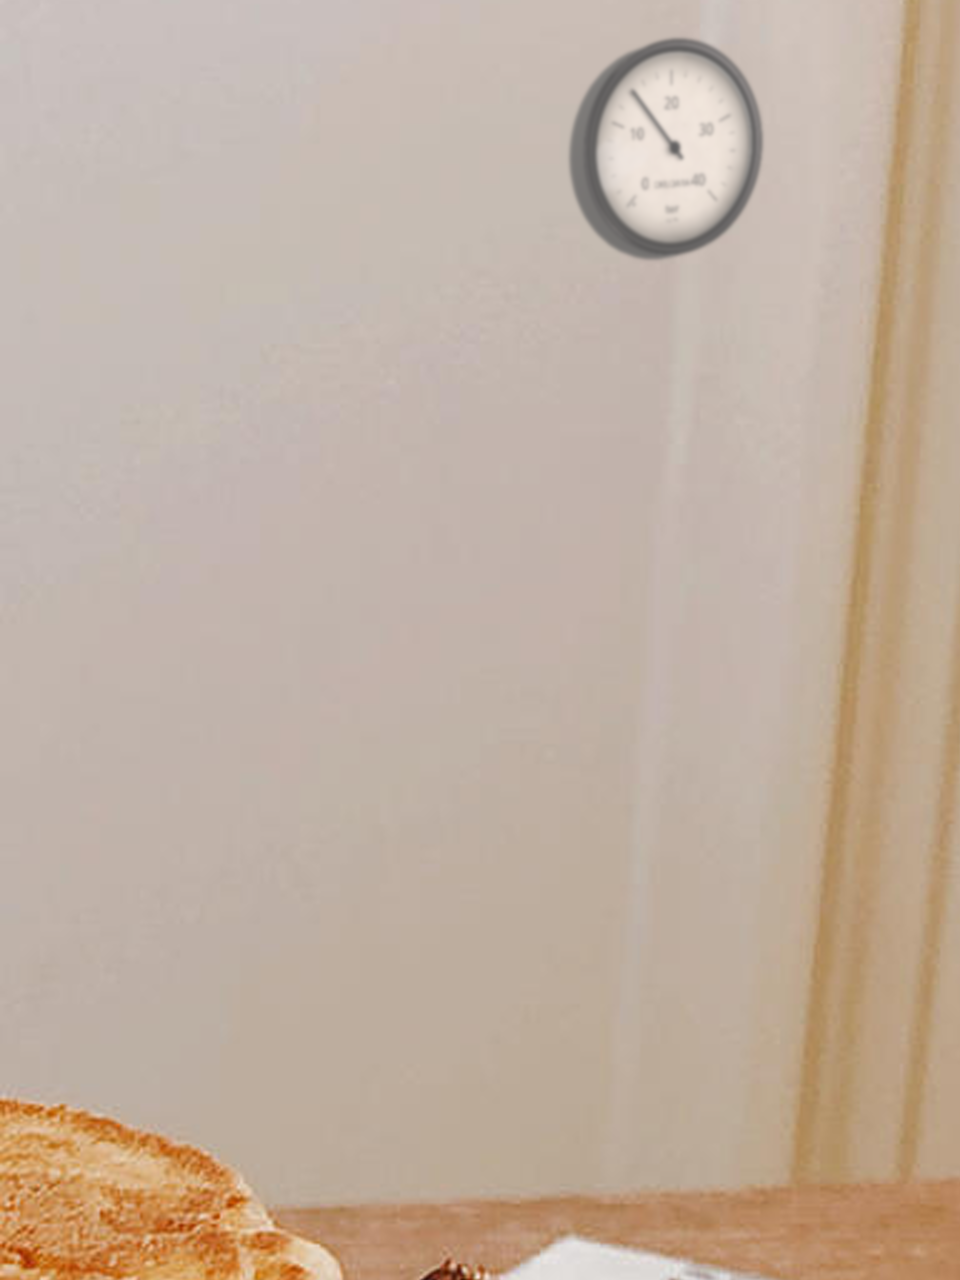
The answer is 14 bar
